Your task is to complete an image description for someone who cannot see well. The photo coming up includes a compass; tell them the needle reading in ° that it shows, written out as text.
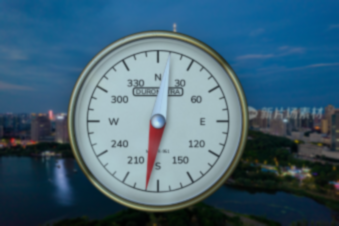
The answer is 190 °
